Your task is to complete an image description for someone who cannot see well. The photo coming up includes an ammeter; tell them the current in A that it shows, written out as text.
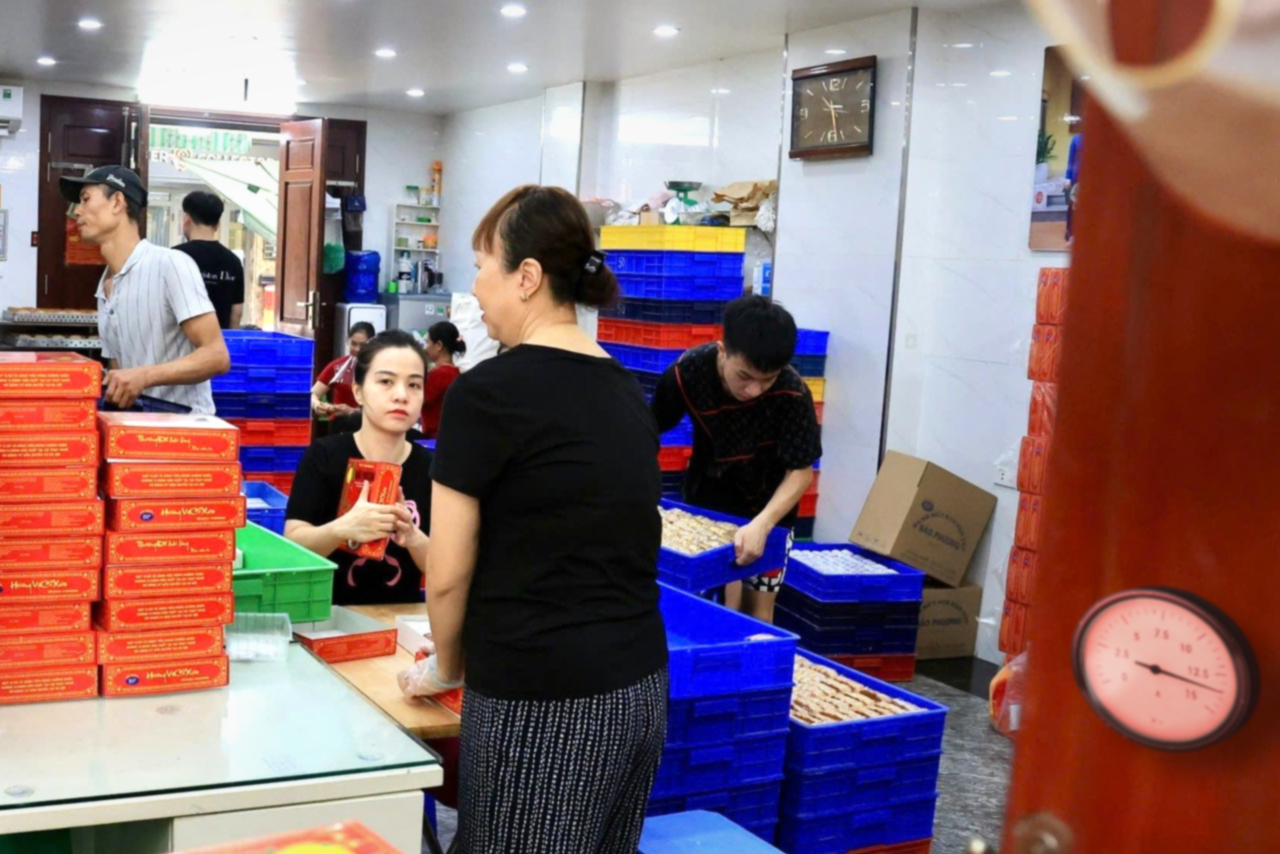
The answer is 13.5 A
